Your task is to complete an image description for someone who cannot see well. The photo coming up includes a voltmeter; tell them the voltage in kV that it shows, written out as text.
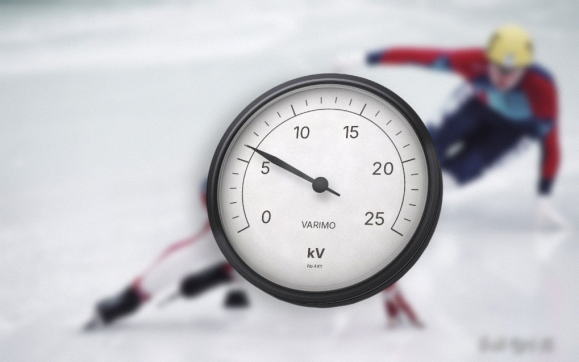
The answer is 6 kV
